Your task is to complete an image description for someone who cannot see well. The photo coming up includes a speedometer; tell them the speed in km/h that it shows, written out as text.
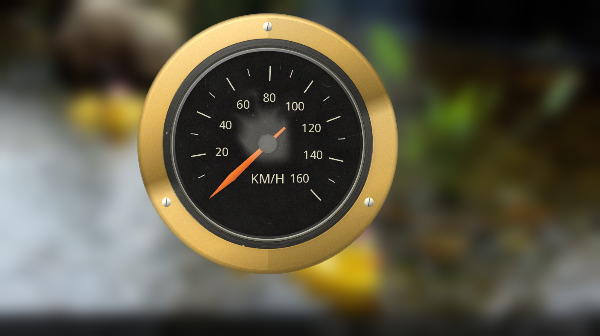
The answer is 0 km/h
